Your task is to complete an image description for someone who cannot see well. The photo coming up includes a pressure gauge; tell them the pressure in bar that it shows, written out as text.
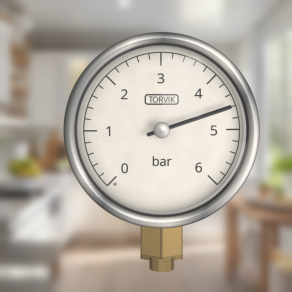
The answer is 4.6 bar
